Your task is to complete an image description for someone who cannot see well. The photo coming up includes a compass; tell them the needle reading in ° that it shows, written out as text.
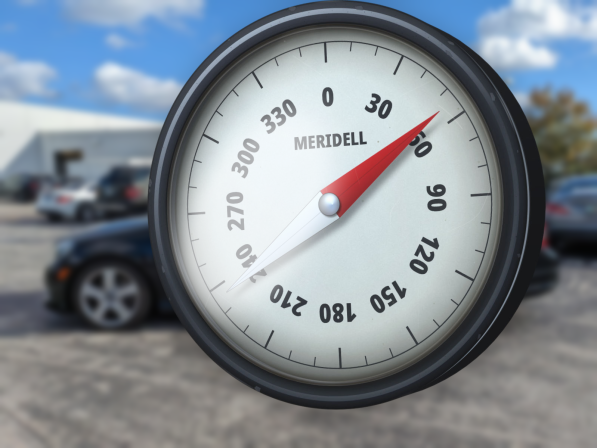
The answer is 55 °
